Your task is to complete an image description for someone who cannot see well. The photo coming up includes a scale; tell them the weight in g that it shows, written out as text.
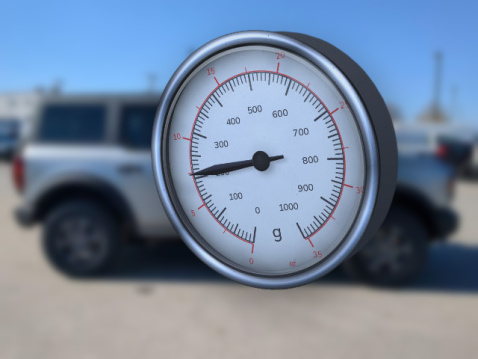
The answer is 210 g
